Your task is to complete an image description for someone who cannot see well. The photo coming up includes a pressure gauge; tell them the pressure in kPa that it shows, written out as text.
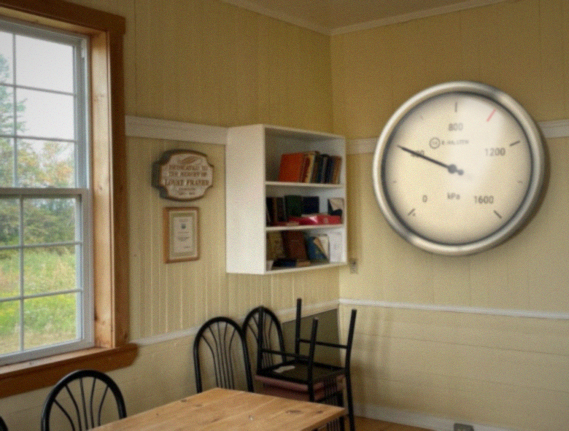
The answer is 400 kPa
